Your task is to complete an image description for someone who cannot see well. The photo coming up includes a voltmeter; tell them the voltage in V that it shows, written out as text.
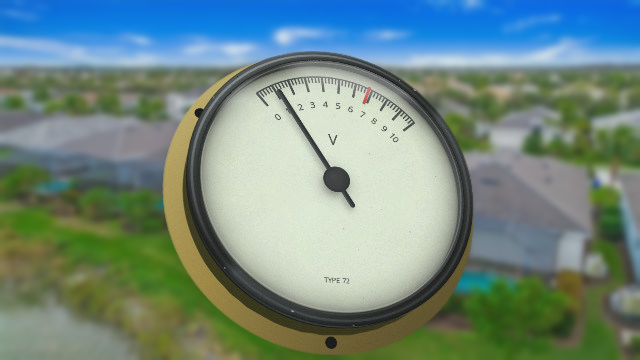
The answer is 1 V
